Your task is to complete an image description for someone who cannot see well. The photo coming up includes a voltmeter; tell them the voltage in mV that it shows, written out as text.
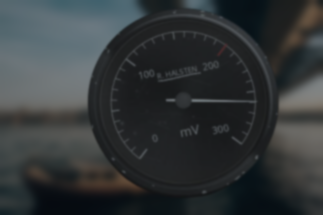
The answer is 260 mV
